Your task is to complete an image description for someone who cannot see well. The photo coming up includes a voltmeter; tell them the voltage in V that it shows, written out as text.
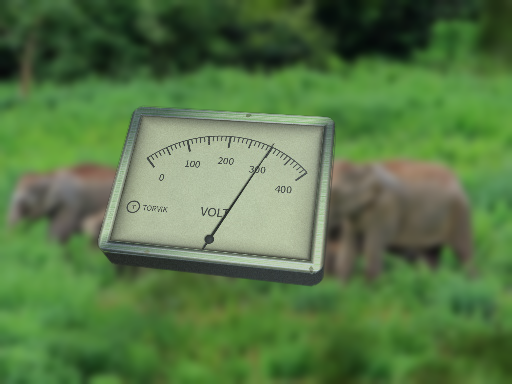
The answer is 300 V
